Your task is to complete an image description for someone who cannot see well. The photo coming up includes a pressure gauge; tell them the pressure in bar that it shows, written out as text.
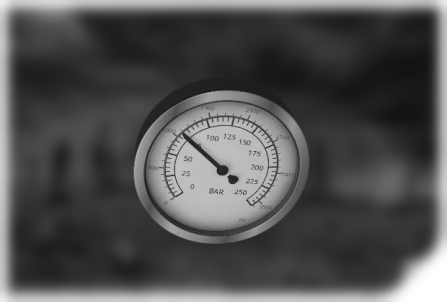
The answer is 75 bar
